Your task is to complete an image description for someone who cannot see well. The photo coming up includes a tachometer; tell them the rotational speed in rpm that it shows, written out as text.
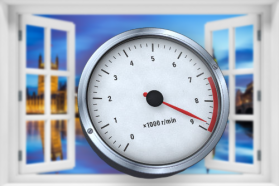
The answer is 8800 rpm
